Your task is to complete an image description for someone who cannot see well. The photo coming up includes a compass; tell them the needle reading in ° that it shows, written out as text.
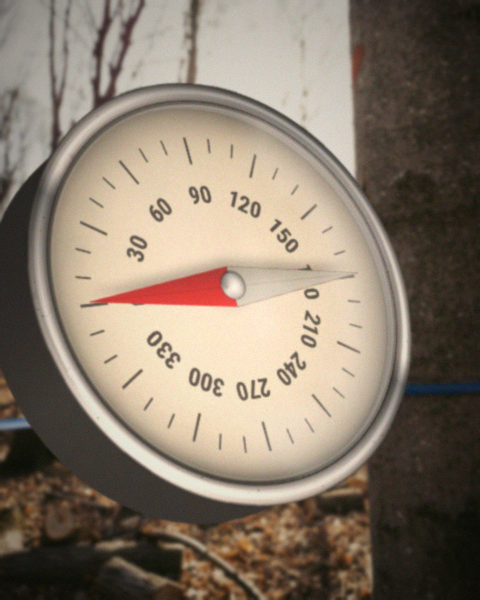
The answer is 0 °
